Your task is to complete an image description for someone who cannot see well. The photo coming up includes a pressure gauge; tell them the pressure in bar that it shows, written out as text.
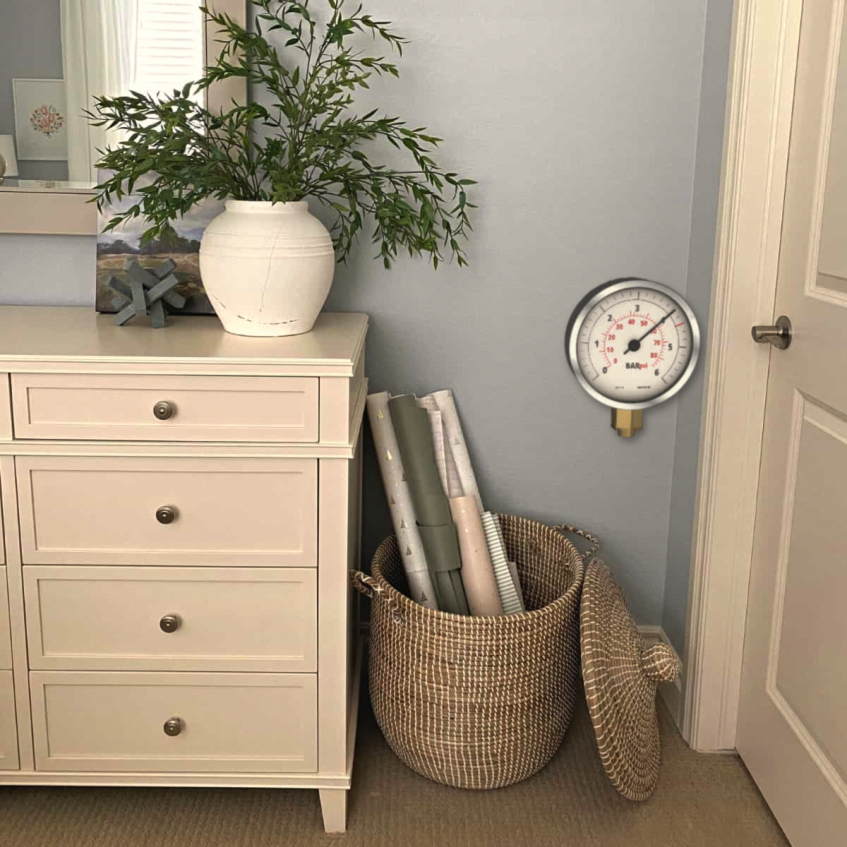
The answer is 4 bar
